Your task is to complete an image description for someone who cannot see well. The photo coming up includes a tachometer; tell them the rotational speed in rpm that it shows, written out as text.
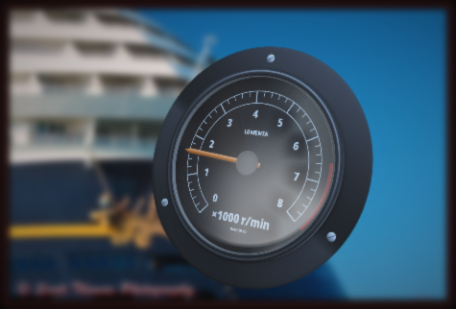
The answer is 1600 rpm
